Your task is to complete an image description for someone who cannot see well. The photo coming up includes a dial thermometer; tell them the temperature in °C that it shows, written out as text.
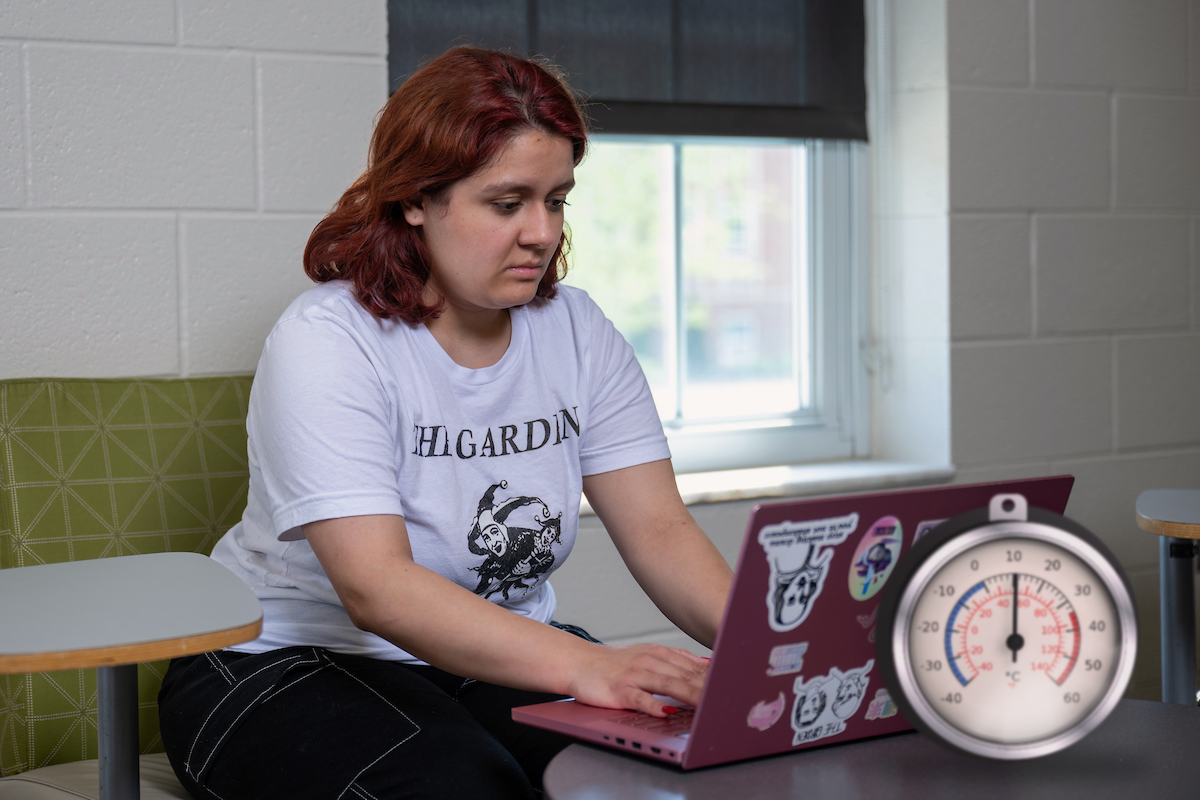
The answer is 10 °C
